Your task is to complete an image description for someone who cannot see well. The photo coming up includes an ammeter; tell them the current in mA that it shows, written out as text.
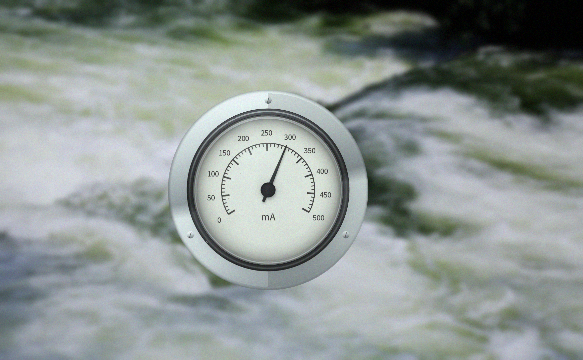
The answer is 300 mA
